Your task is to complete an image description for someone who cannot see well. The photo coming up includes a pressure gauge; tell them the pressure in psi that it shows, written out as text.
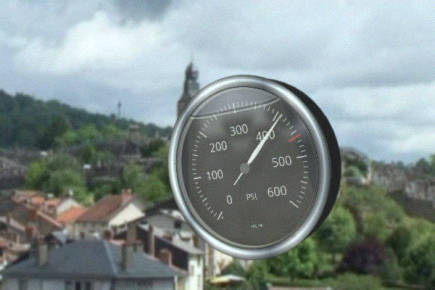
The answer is 410 psi
